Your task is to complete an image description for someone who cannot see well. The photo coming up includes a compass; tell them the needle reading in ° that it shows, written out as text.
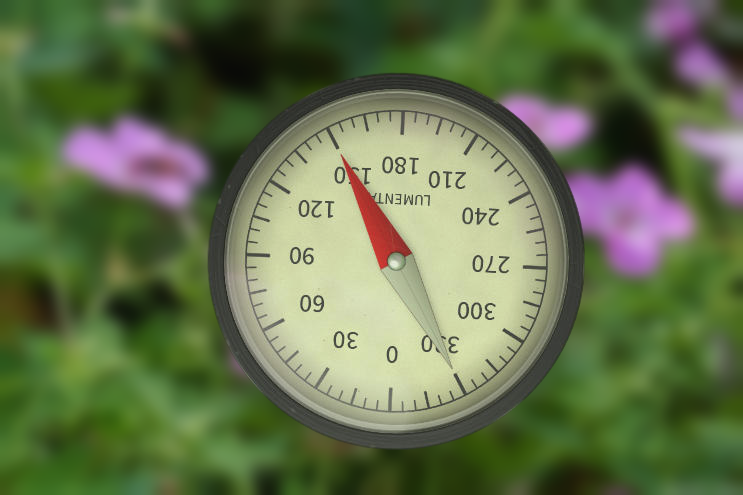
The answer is 150 °
